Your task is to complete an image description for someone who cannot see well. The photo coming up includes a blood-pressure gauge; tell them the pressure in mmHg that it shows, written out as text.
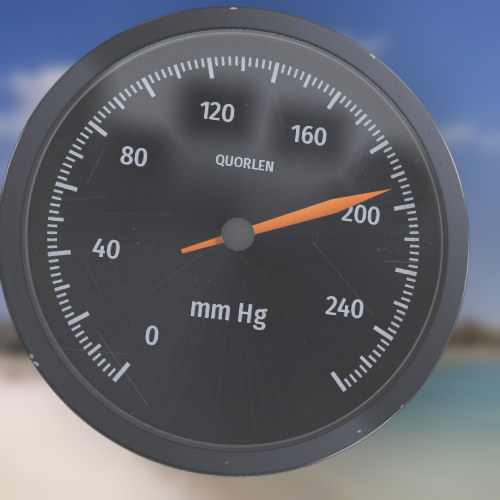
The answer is 194 mmHg
